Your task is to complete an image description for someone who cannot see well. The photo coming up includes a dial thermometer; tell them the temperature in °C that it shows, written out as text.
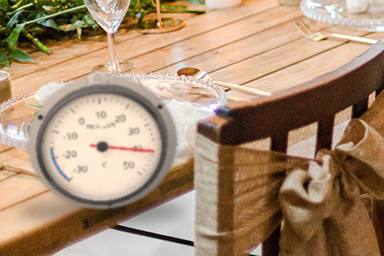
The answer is 40 °C
